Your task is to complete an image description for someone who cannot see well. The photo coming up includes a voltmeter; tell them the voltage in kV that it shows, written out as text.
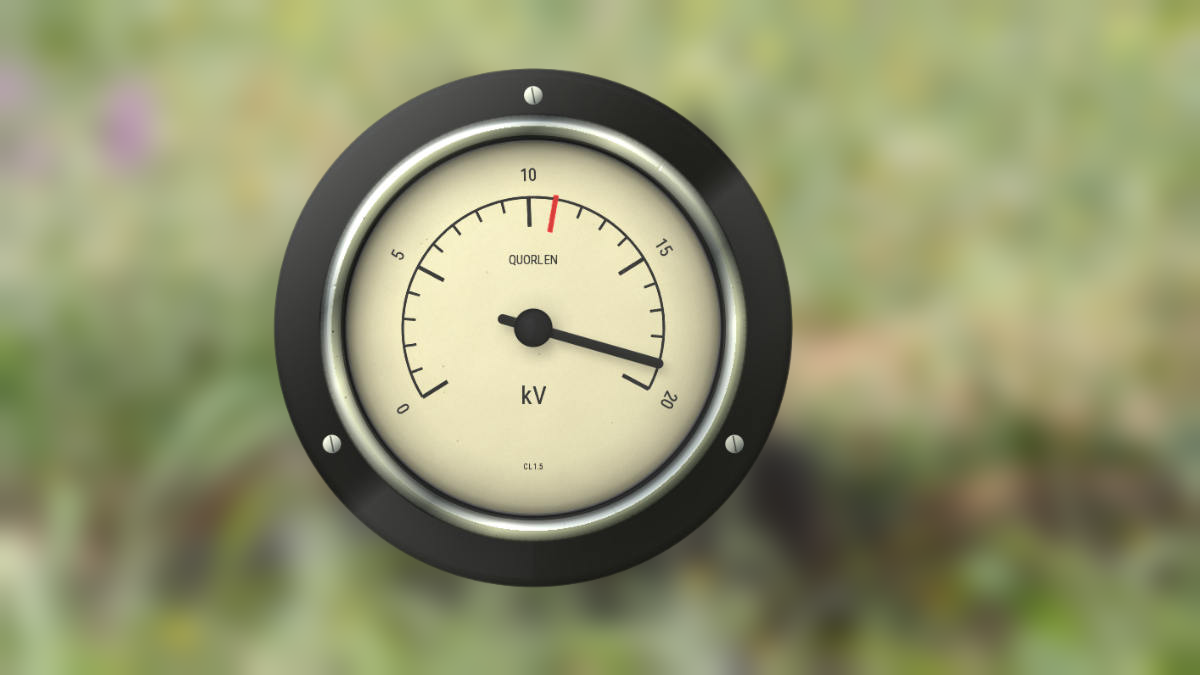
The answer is 19 kV
